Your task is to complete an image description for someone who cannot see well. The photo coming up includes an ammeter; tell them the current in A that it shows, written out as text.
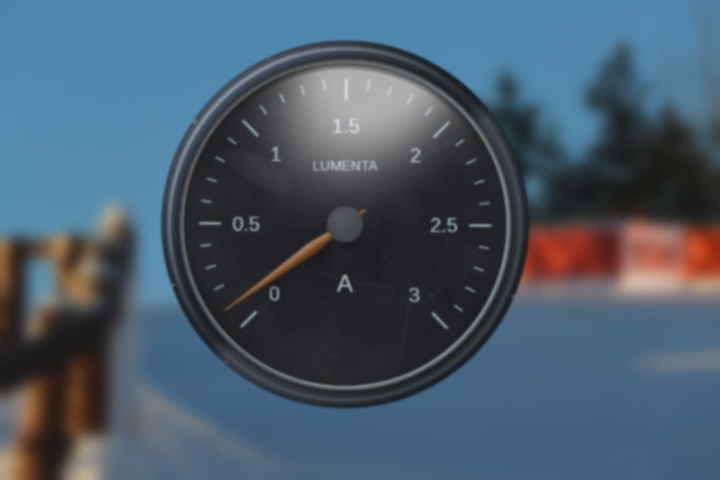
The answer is 0.1 A
